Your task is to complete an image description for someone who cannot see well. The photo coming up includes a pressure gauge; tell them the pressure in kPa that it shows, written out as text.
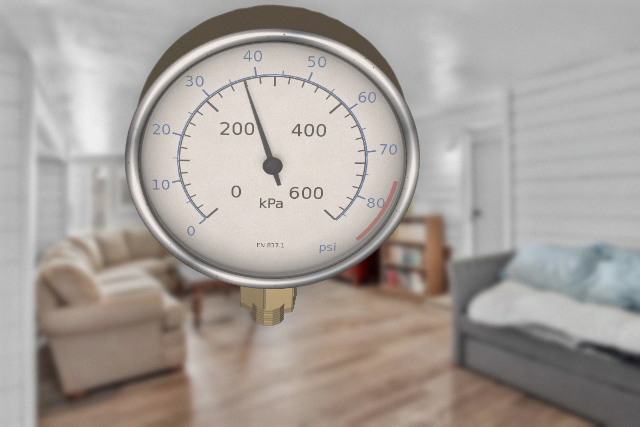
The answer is 260 kPa
